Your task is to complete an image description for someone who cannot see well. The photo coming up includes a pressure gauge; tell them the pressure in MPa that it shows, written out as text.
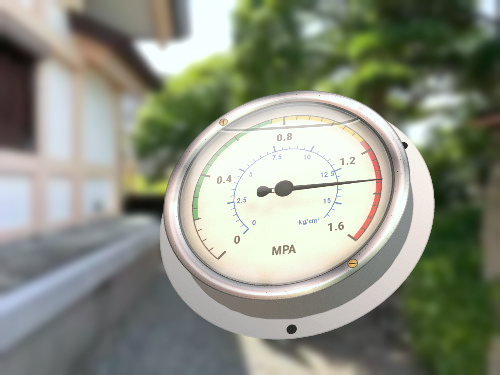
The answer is 1.35 MPa
